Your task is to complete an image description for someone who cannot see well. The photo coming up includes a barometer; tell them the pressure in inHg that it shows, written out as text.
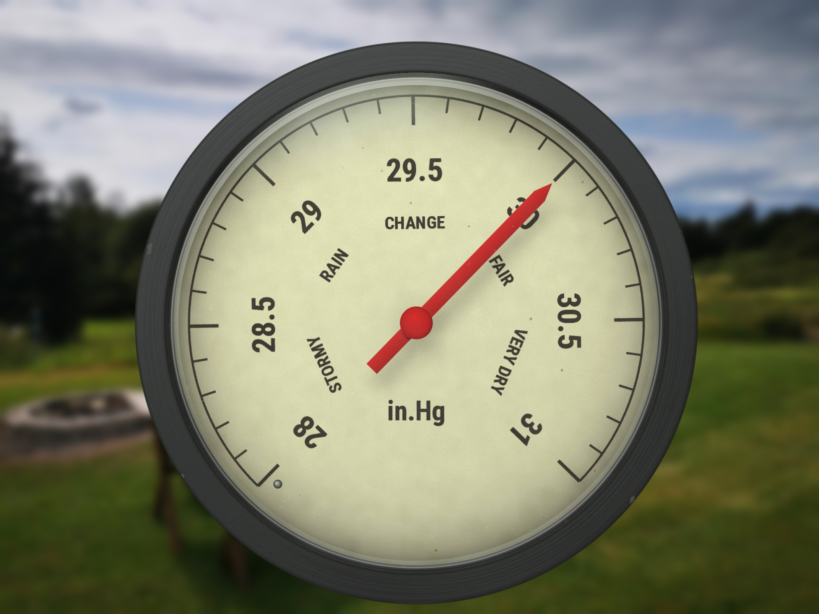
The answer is 30 inHg
